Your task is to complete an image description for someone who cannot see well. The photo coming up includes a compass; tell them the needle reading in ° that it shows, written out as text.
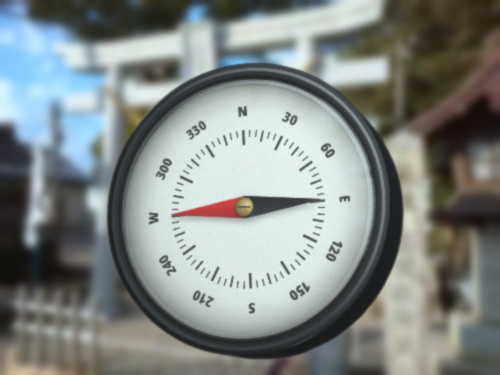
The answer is 270 °
